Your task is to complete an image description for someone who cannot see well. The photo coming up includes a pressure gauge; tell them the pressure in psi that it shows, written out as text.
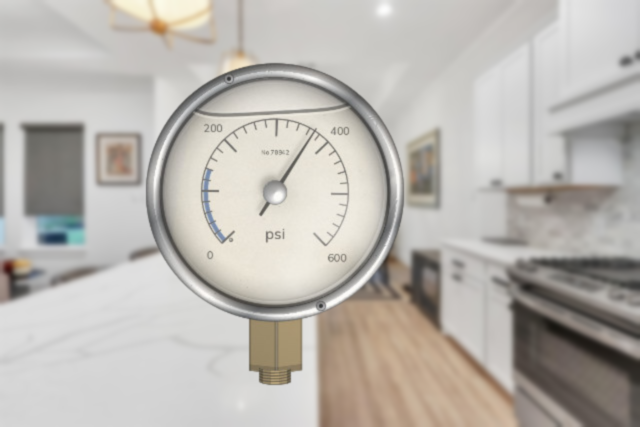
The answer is 370 psi
